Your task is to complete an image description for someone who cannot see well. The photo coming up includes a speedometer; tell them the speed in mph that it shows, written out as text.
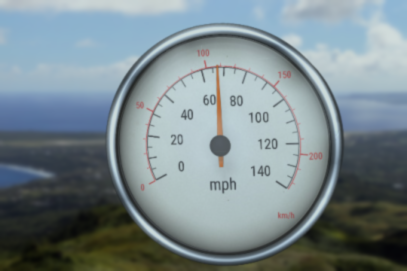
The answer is 67.5 mph
